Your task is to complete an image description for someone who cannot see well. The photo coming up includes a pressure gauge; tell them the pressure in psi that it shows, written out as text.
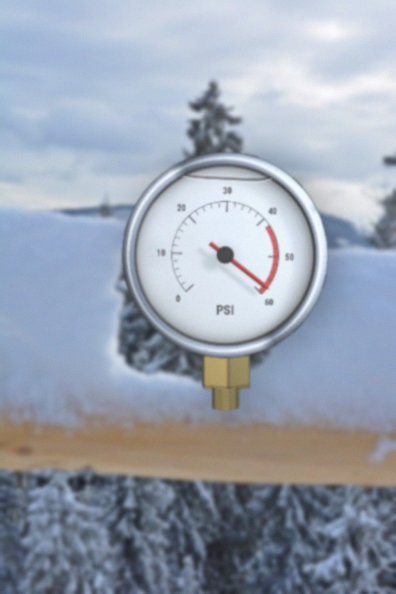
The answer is 58 psi
